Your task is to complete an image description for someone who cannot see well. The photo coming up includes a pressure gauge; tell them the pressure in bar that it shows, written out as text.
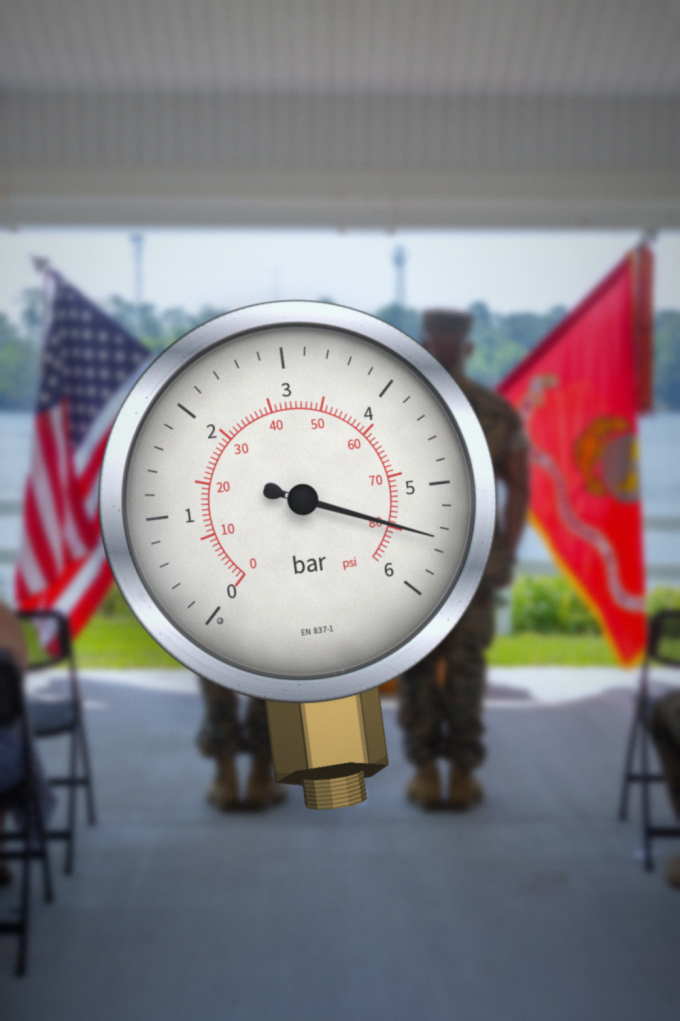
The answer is 5.5 bar
